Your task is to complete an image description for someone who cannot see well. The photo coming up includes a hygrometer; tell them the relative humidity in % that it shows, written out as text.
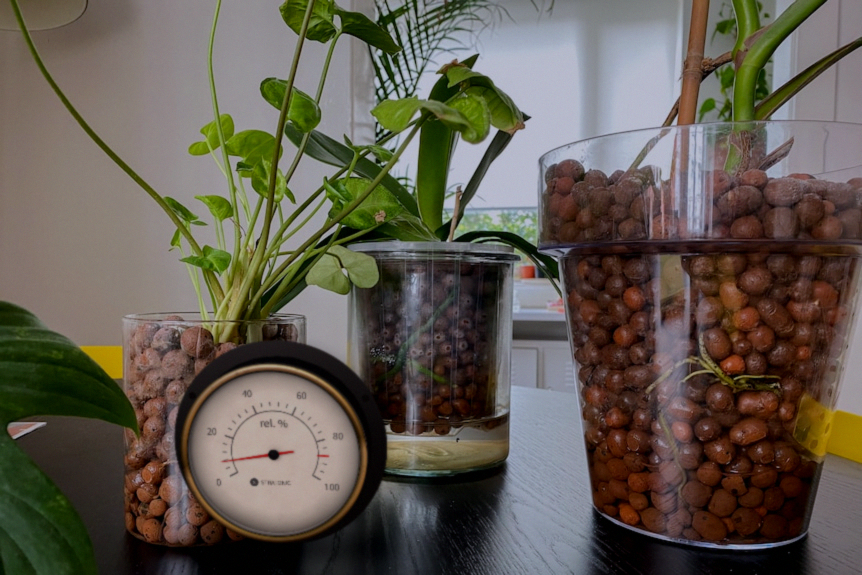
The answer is 8 %
